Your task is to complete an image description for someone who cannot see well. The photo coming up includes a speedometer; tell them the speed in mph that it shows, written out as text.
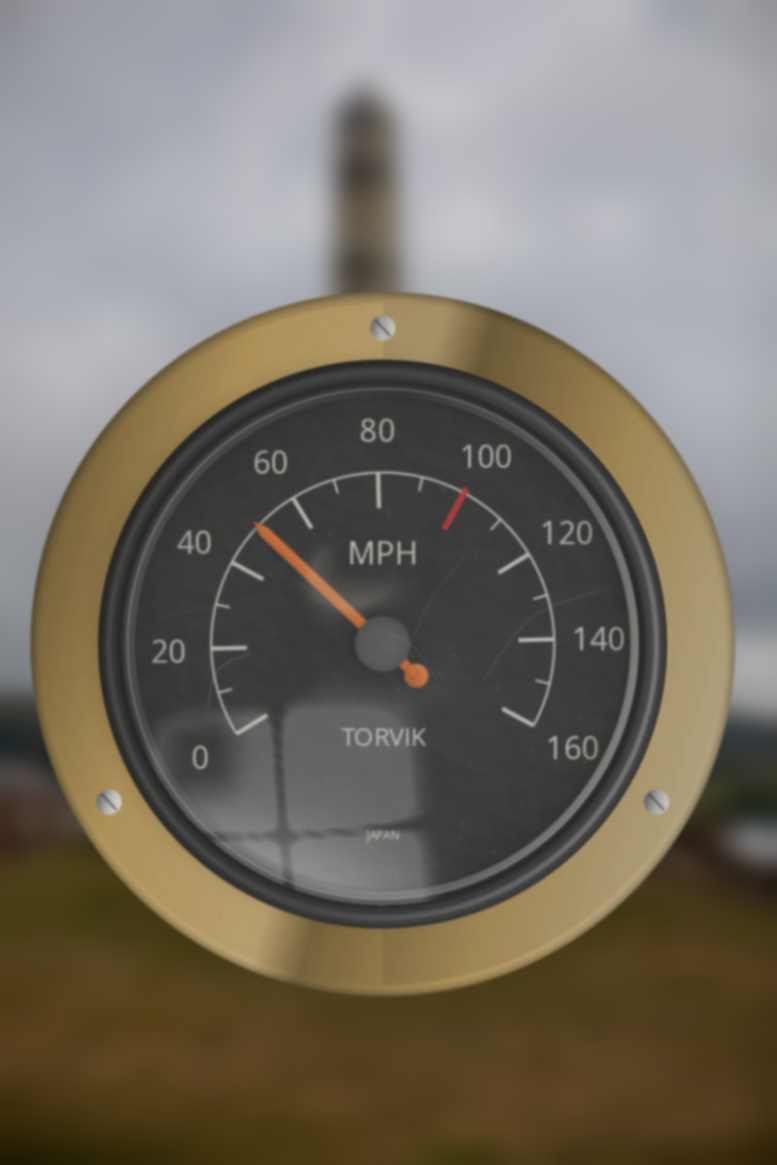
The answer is 50 mph
